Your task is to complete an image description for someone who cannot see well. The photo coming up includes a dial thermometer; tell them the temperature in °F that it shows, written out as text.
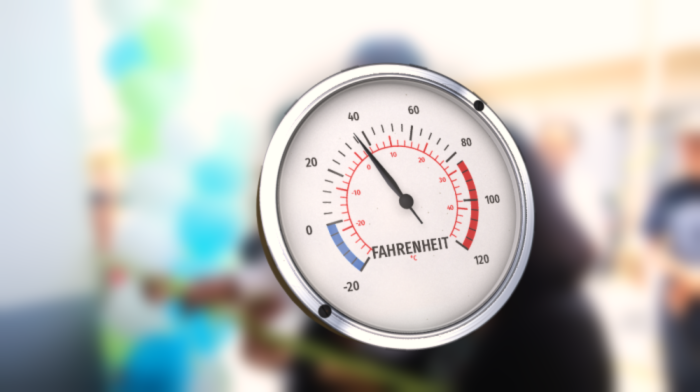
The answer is 36 °F
